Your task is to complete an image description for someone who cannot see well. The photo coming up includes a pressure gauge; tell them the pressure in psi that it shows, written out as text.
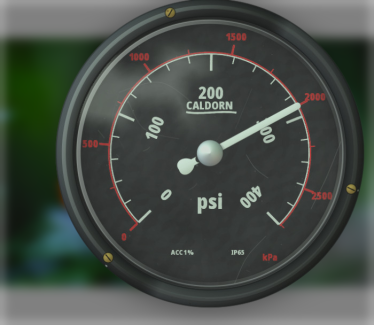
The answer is 290 psi
